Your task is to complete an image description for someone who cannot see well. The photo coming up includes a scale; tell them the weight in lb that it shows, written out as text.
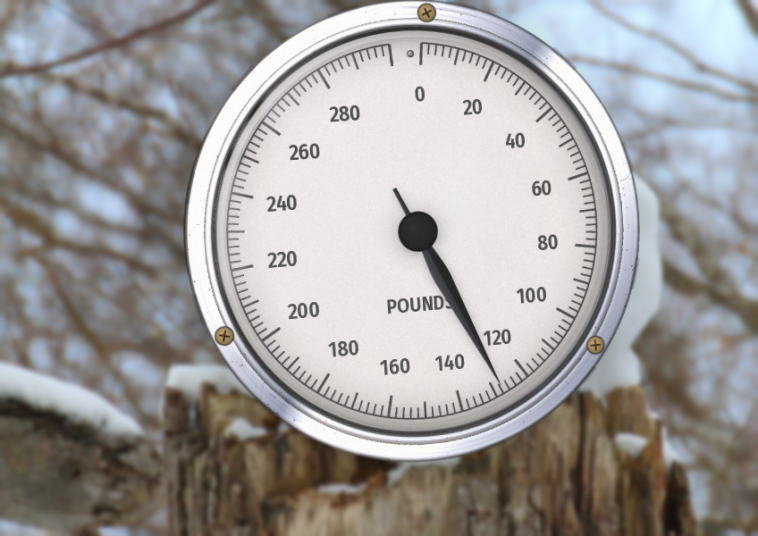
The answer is 128 lb
